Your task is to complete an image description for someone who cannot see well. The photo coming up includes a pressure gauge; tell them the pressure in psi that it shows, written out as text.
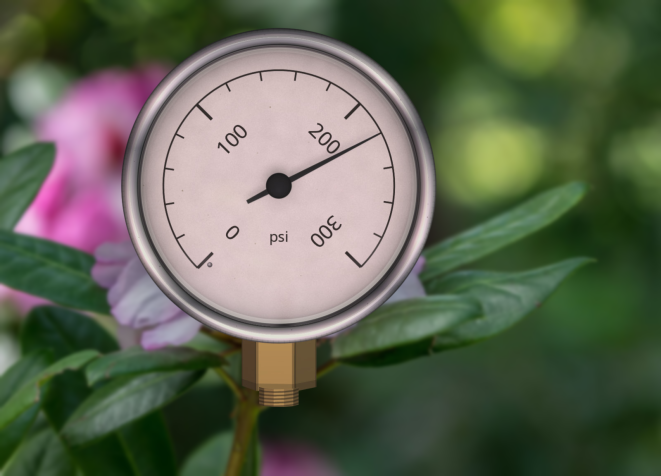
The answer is 220 psi
